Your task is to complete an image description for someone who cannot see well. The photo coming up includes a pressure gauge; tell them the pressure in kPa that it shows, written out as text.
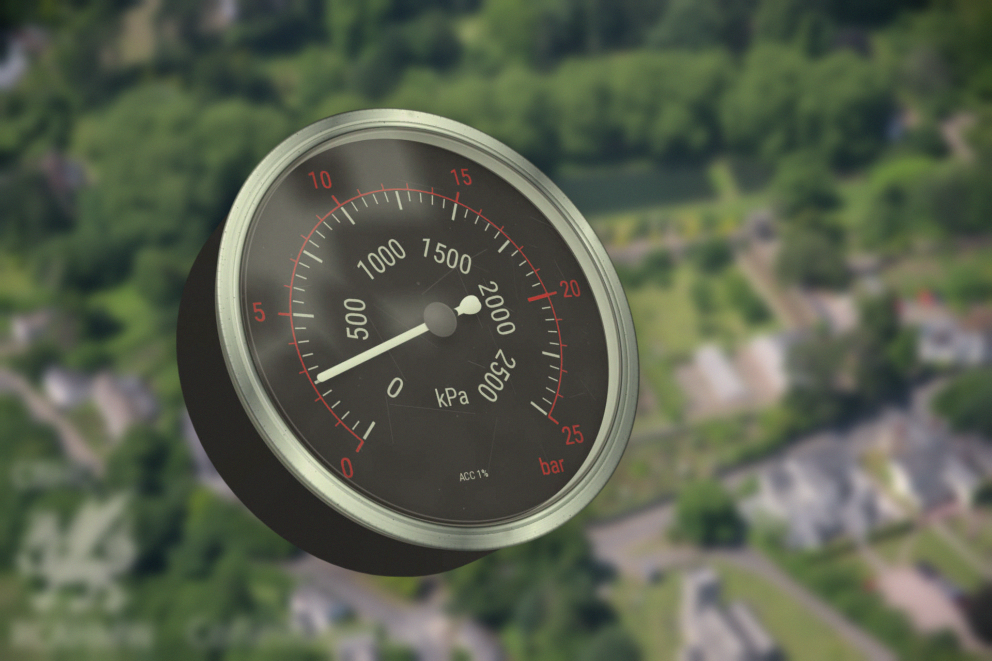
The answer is 250 kPa
